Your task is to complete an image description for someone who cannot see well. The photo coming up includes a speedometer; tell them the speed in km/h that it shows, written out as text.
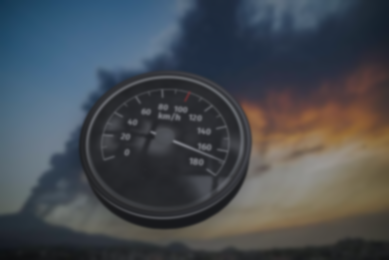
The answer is 170 km/h
